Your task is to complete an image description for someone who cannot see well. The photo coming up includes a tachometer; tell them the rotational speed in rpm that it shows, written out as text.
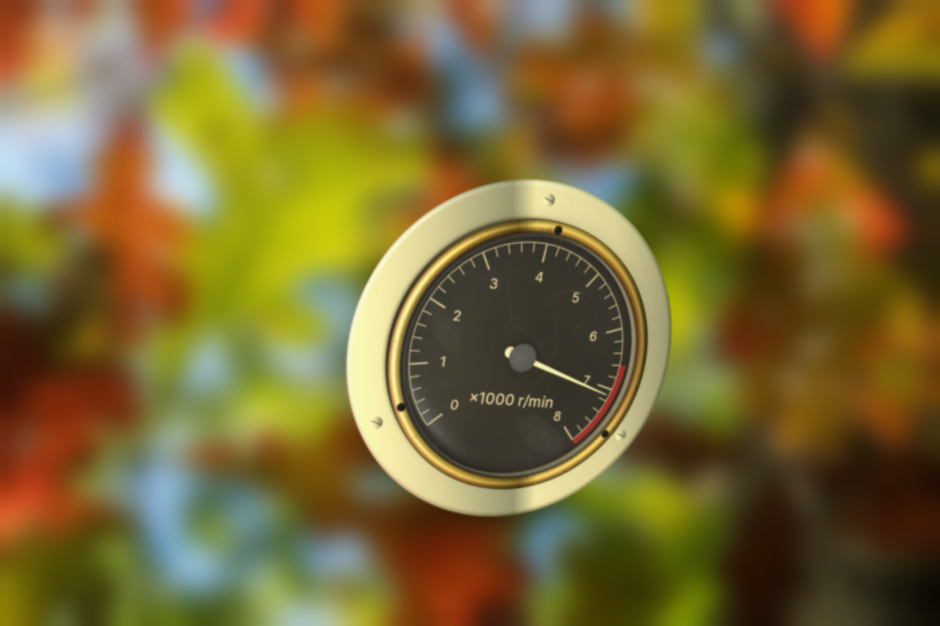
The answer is 7100 rpm
